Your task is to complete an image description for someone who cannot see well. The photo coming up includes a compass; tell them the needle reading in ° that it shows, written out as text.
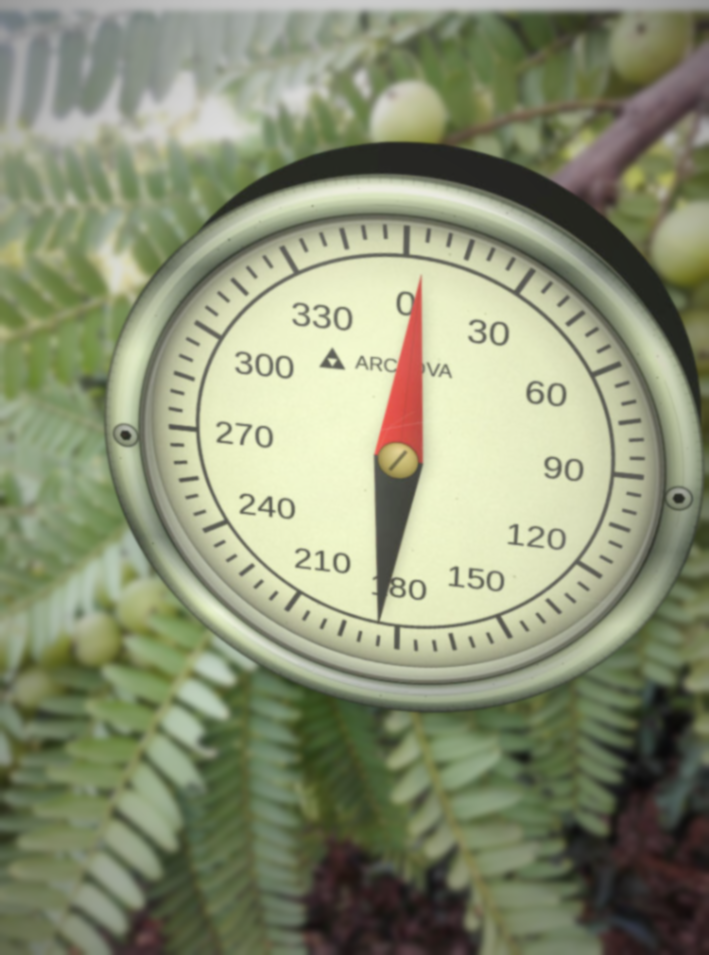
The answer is 5 °
